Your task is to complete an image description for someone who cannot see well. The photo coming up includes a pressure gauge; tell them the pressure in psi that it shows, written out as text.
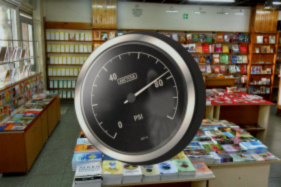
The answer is 77.5 psi
